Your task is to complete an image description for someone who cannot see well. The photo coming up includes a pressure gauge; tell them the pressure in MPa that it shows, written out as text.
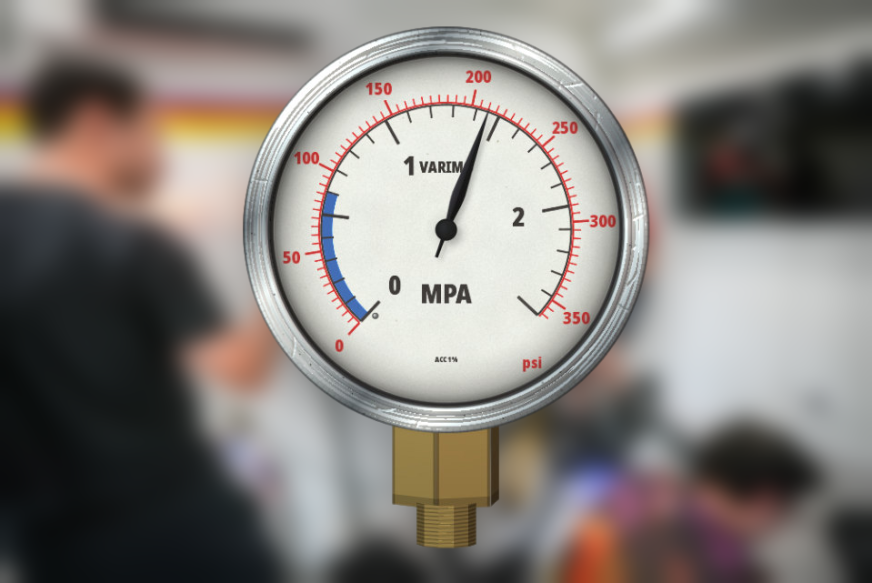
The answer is 1.45 MPa
